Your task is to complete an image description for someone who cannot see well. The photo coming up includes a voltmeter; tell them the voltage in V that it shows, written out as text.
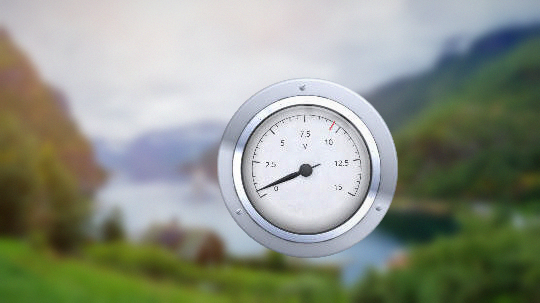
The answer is 0.5 V
